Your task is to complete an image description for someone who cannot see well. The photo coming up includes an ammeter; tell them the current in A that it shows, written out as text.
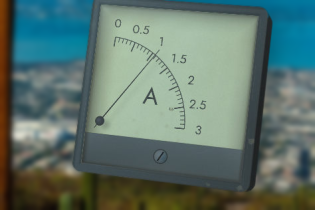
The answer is 1.1 A
